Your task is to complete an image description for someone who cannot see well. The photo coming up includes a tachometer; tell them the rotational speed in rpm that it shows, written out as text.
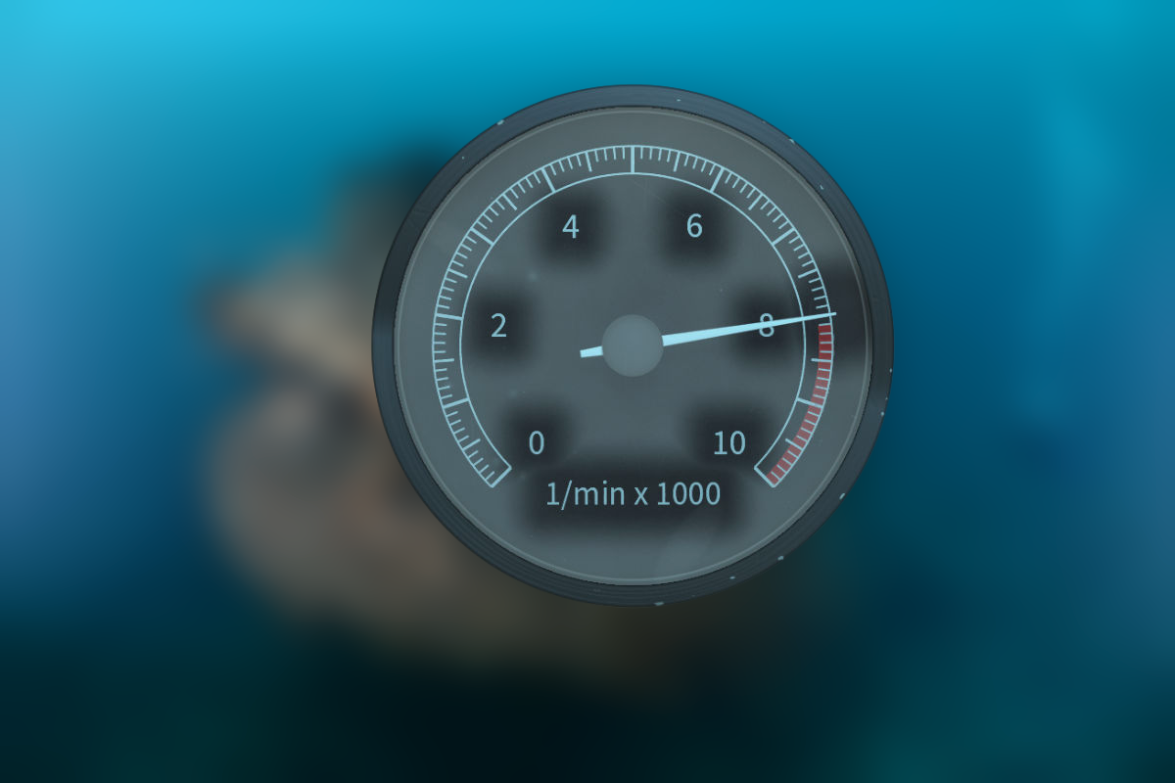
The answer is 8000 rpm
